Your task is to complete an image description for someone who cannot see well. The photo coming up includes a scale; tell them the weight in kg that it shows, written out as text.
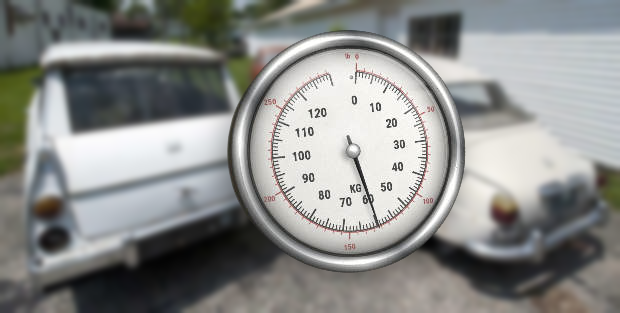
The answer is 60 kg
